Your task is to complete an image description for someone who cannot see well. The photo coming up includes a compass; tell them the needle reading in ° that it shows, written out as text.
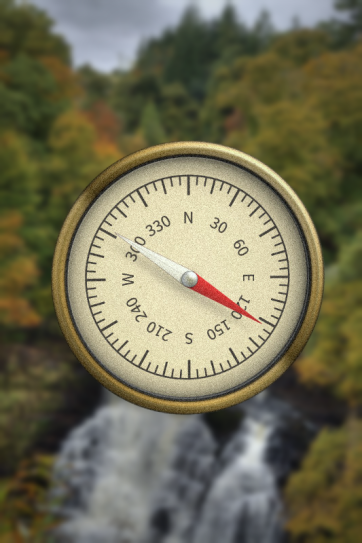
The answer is 122.5 °
